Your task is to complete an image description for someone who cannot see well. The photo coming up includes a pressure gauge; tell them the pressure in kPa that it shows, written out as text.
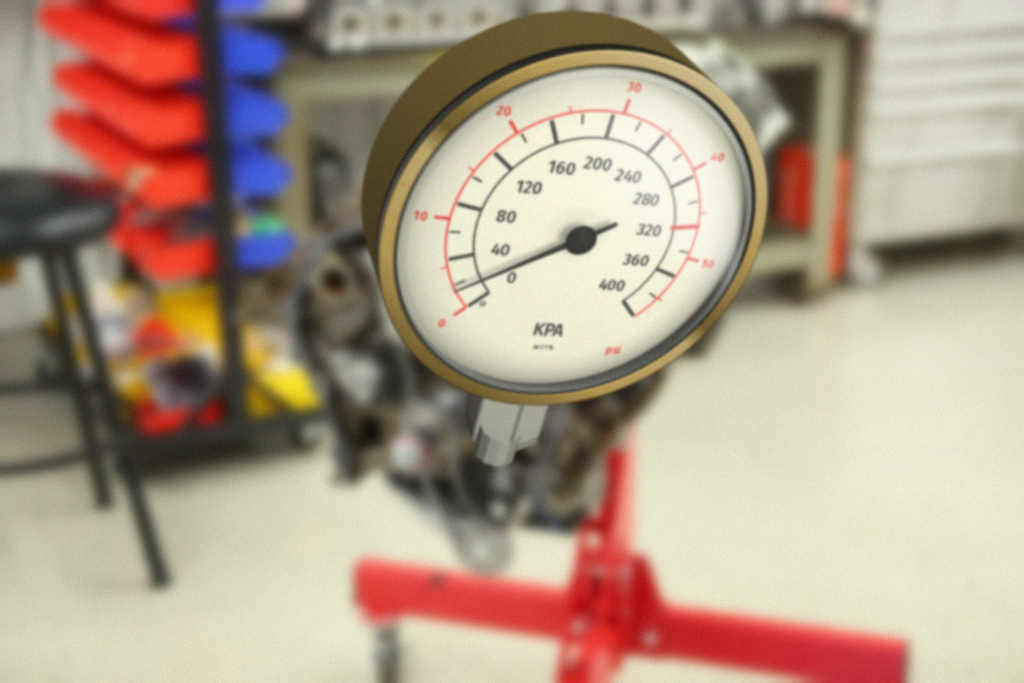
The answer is 20 kPa
